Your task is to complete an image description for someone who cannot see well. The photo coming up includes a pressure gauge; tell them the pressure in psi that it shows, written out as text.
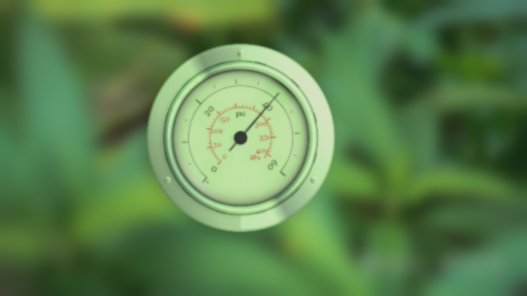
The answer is 40 psi
